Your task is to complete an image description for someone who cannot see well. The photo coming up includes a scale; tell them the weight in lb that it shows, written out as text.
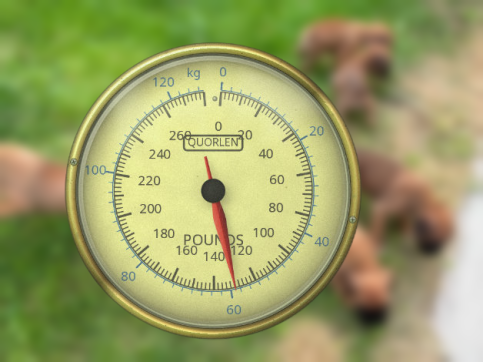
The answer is 130 lb
